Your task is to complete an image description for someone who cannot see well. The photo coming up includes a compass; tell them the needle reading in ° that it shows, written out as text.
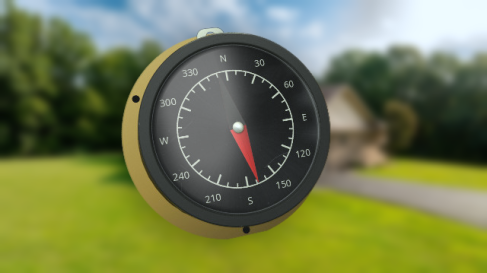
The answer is 170 °
